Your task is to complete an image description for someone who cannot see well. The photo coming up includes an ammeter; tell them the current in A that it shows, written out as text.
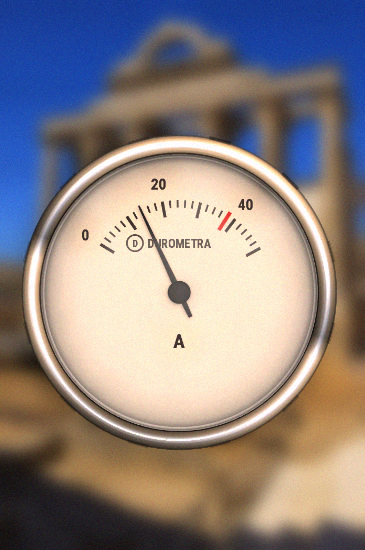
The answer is 14 A
